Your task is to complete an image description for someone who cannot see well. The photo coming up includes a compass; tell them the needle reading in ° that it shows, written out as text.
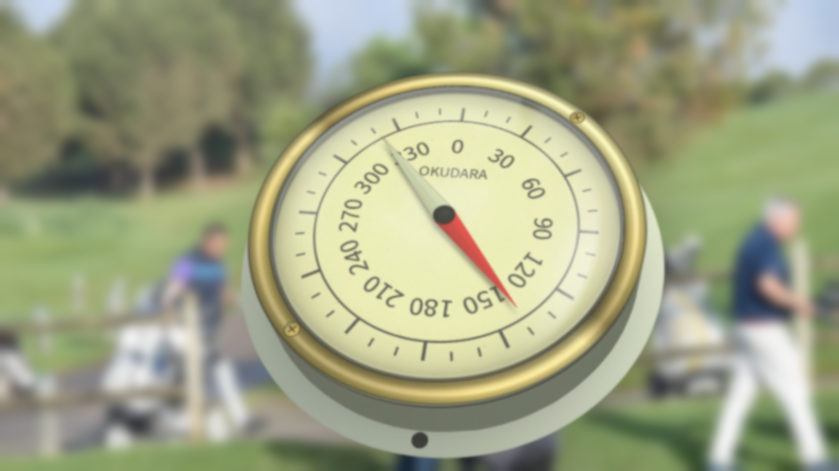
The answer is 140 °
